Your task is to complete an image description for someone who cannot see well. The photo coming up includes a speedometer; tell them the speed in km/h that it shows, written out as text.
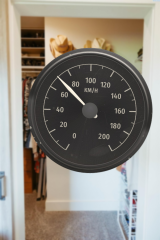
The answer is 70 km/h
